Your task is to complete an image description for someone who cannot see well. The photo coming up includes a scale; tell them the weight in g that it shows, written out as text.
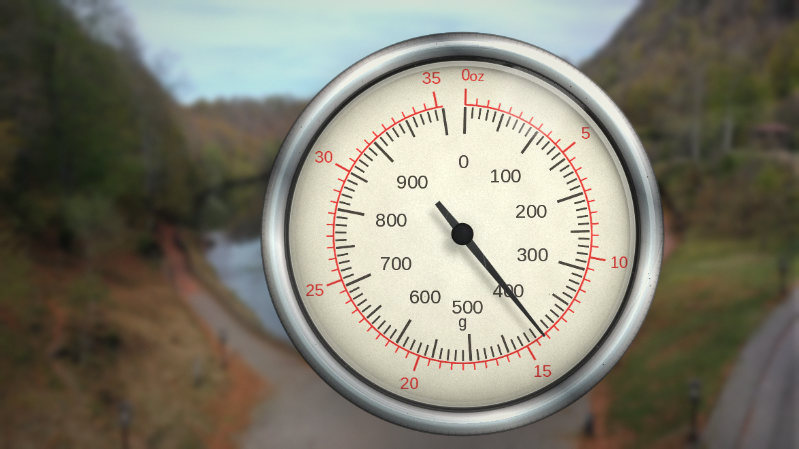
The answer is 400 g
